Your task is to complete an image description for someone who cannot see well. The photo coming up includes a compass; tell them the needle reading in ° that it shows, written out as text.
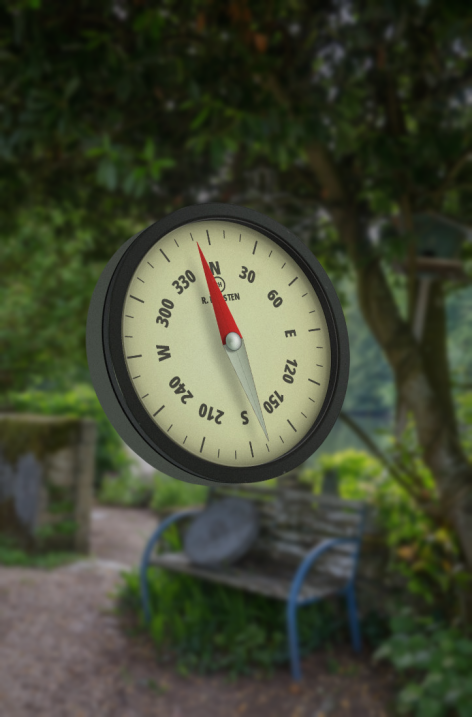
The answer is 350 °
